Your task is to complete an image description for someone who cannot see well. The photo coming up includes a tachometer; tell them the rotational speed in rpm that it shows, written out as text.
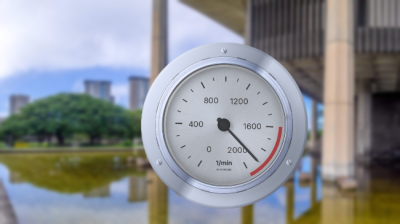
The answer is 1900 rpm
